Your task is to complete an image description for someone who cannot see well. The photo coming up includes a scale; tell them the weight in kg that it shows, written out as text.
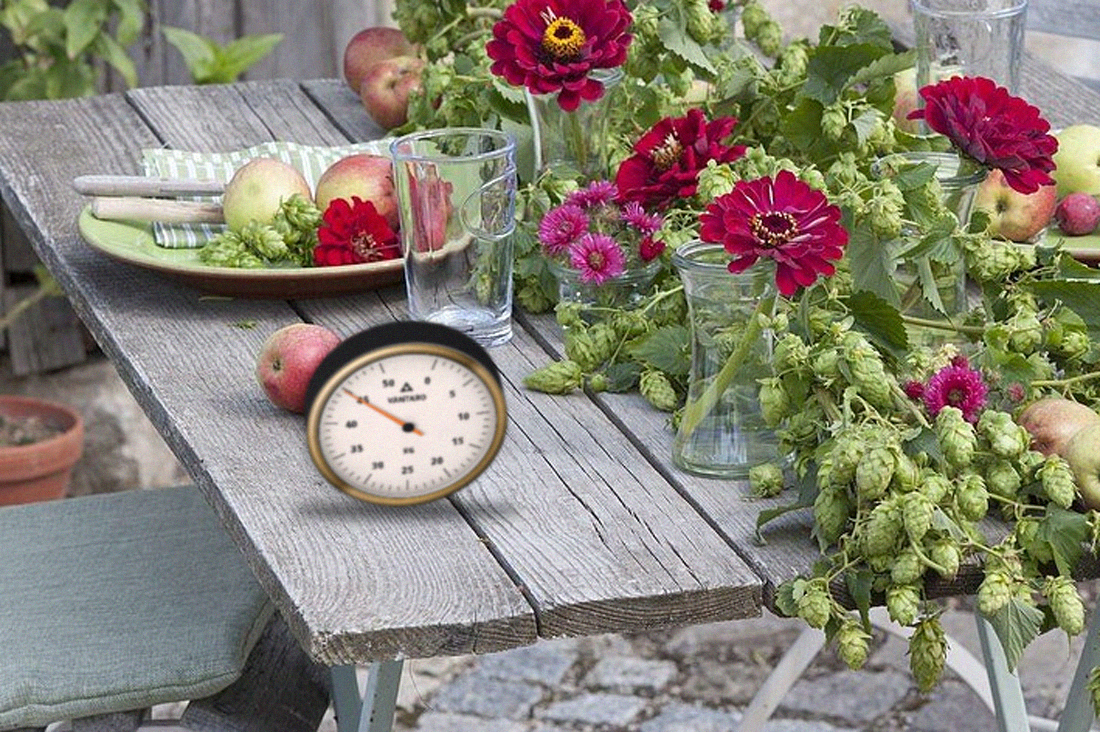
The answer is 45 kg
